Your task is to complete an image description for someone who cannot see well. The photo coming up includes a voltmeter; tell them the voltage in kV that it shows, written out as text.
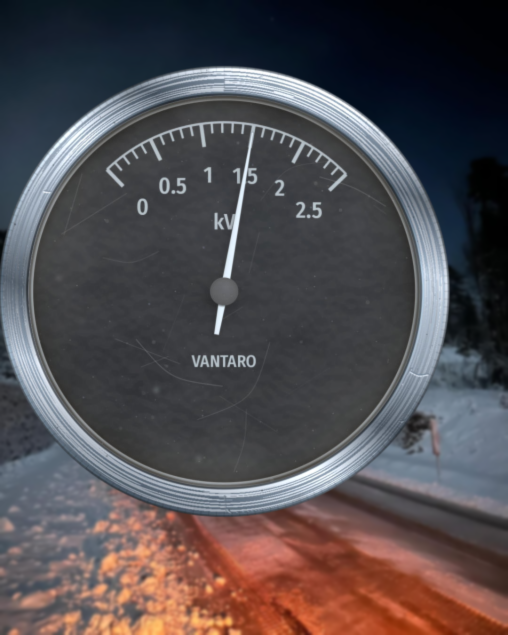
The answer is 1.5 kV
